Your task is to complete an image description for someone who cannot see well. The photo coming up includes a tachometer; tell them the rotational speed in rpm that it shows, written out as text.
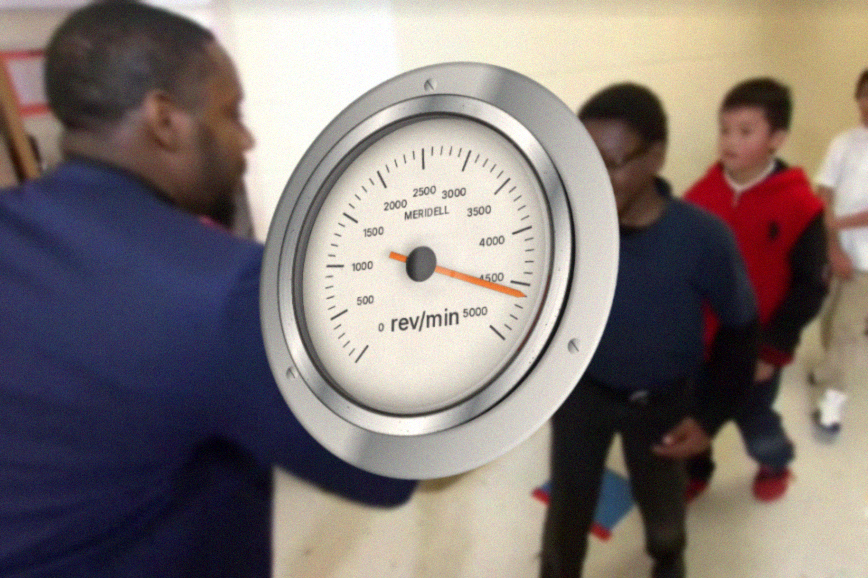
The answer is 4600 rpm
